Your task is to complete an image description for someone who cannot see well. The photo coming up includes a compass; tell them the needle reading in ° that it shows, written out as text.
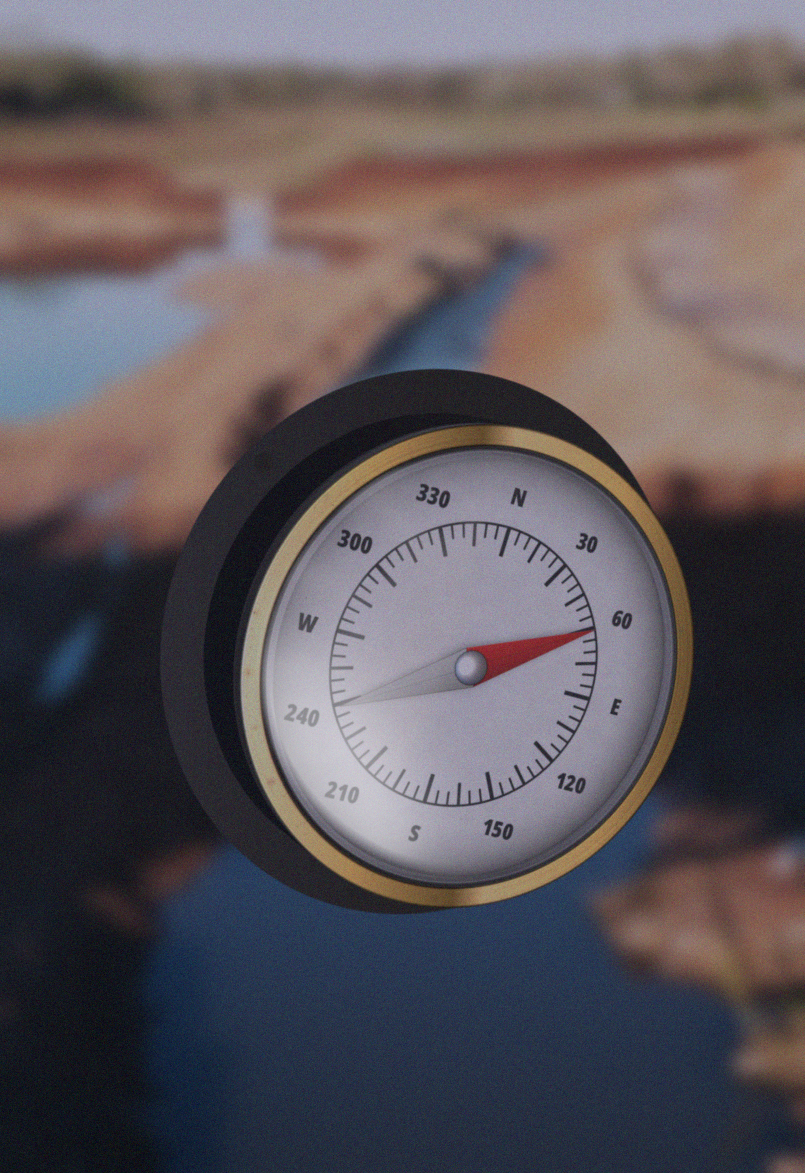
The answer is 60 °
